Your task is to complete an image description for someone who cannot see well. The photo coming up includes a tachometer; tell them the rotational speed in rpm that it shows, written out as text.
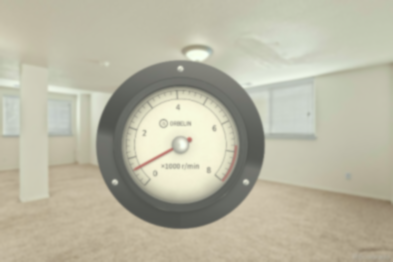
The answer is 600 rpm
